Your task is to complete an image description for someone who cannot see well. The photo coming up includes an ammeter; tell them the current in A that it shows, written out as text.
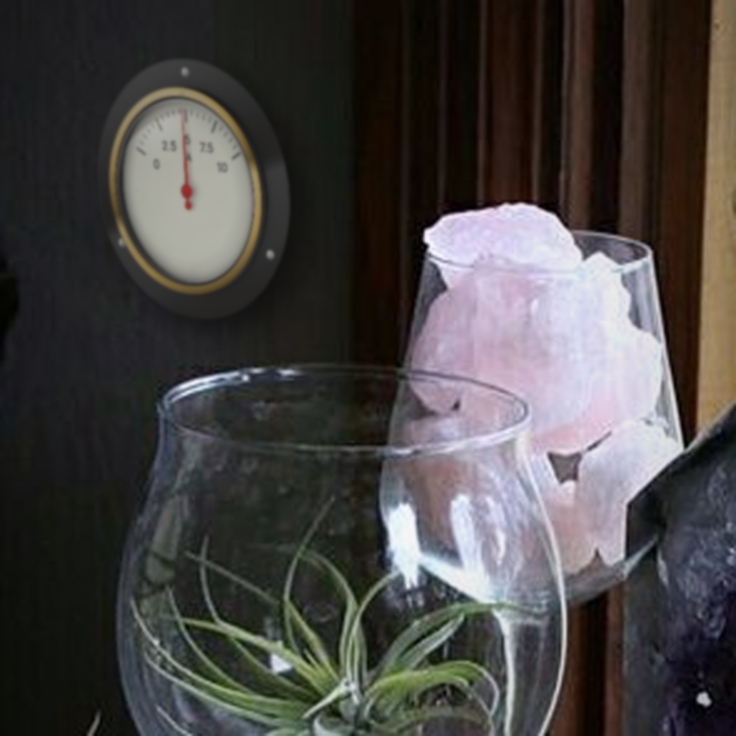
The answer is 5 A
